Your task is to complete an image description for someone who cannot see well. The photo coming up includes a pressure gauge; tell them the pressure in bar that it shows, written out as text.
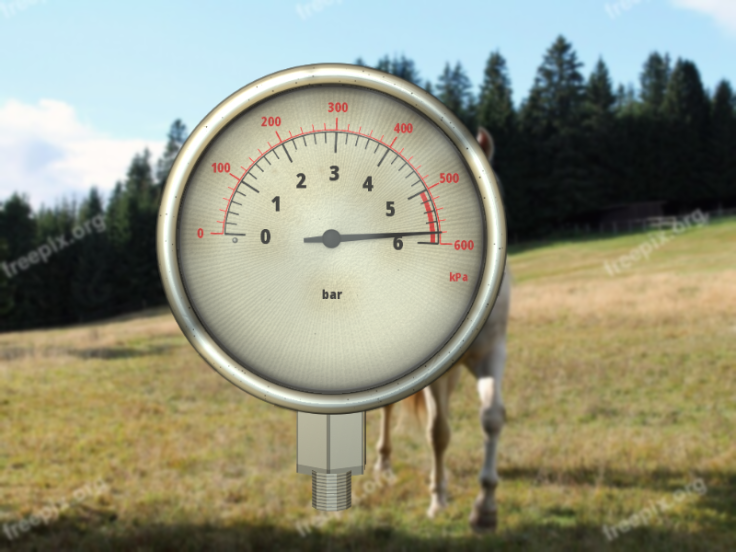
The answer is 5.8 bar
